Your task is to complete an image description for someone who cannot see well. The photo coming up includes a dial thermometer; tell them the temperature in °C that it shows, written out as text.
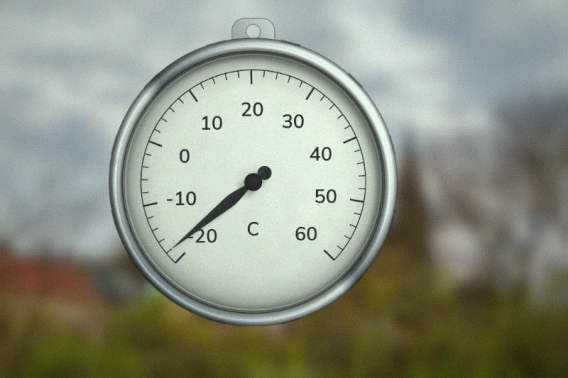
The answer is -18 °C
